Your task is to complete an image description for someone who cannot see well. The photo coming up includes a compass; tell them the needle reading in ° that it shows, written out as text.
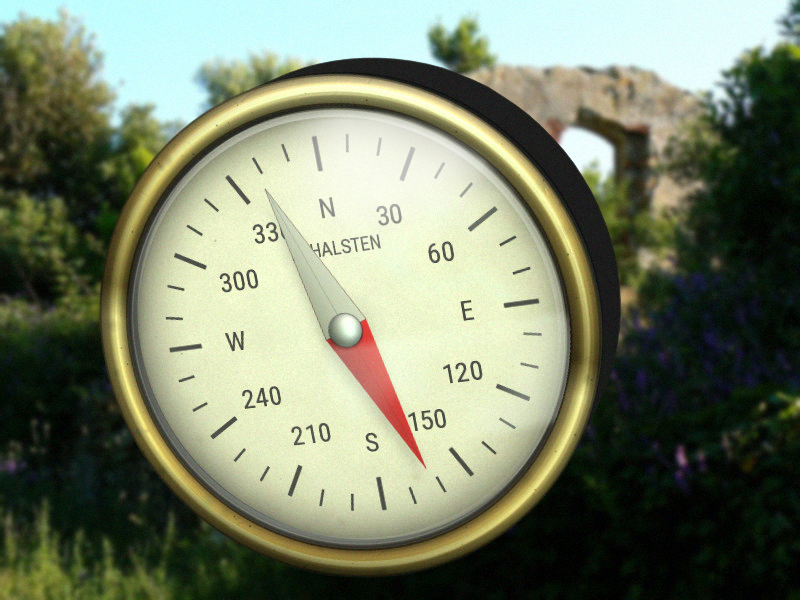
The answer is 160 °
